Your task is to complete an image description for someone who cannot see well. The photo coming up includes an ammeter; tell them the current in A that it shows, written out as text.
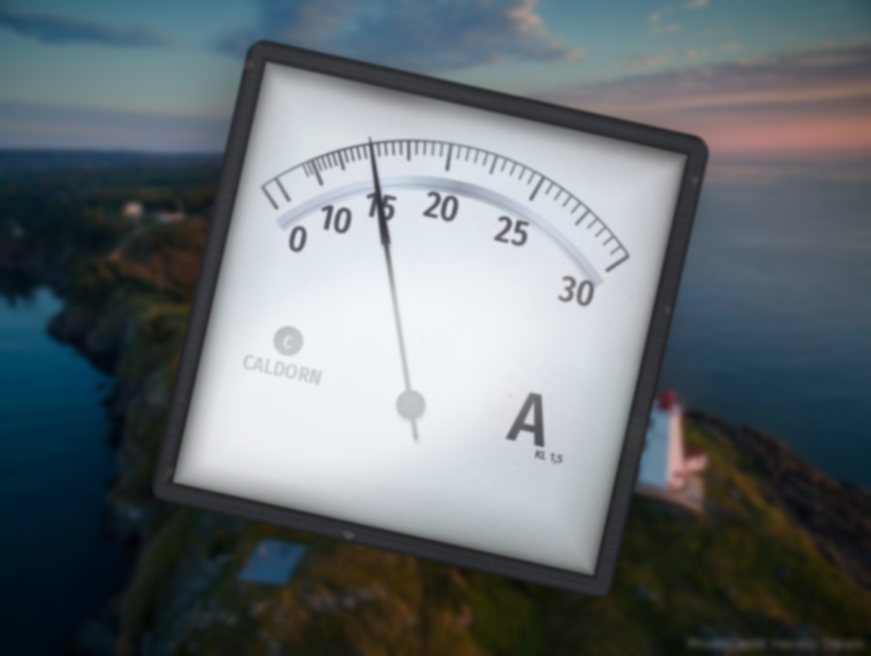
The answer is 15 A
